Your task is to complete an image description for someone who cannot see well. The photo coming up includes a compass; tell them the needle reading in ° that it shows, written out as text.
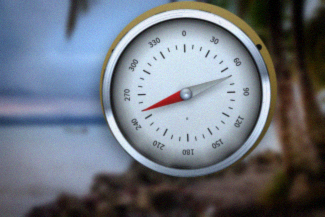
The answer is 250 °
